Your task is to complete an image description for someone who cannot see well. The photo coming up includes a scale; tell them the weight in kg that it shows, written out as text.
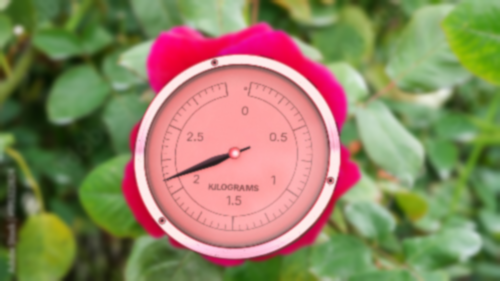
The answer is 2.1 kg
